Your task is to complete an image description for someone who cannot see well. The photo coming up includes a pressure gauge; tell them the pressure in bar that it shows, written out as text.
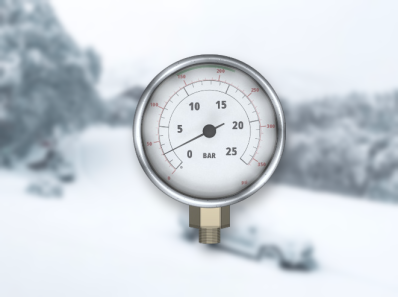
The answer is 2 bar
